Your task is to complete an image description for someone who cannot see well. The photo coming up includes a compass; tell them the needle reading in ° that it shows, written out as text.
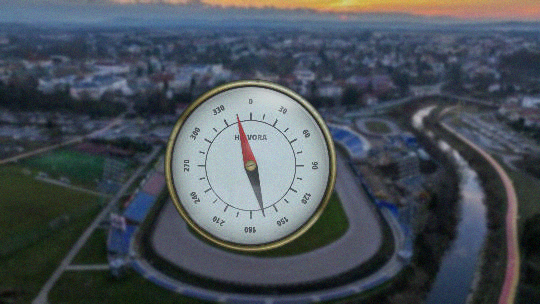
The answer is 345 °
